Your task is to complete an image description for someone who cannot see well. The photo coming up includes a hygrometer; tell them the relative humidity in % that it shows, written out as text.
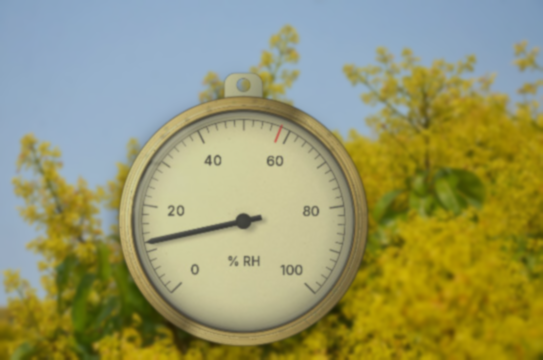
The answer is 12 %
